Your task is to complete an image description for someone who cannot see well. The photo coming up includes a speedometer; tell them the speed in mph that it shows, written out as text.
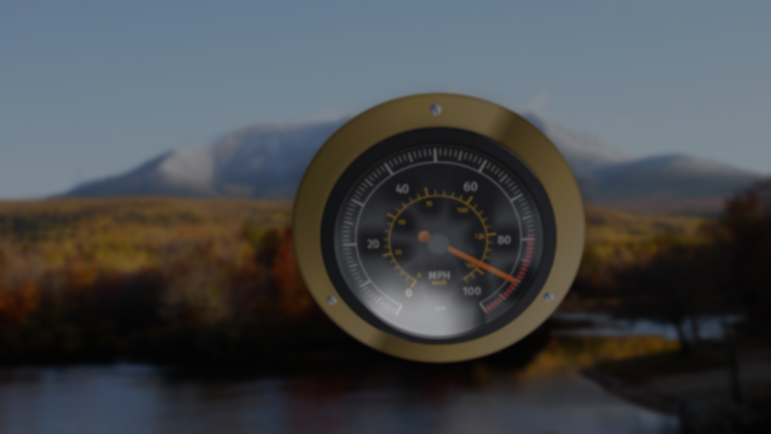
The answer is 90 mph
